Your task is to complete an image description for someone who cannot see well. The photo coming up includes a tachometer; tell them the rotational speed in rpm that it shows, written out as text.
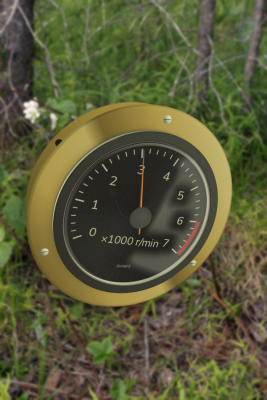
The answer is 3000 rpm
